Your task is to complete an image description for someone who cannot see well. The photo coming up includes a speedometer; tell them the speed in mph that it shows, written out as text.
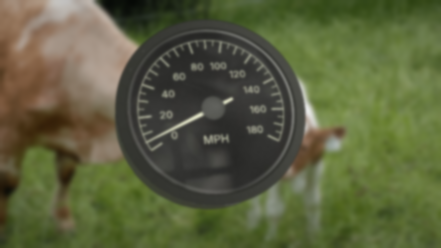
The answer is 5 mph
